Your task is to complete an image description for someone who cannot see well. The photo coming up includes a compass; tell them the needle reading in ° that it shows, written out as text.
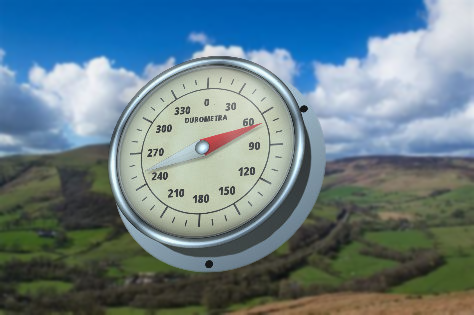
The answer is 70 °
